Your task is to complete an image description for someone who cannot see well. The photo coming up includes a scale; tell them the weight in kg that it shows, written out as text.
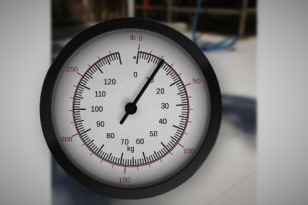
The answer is 10 kg
